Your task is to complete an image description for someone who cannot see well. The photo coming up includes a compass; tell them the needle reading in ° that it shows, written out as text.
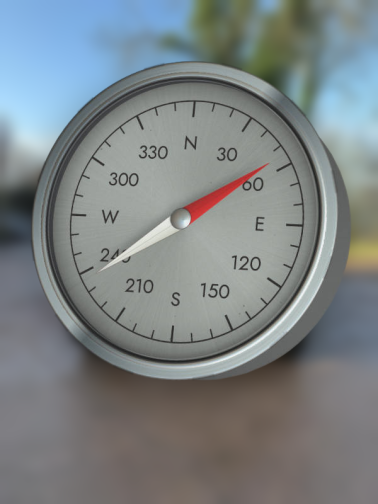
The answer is 55 °
